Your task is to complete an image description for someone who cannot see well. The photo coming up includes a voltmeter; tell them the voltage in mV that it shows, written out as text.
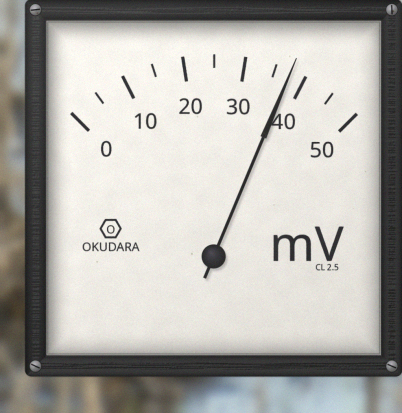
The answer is 37.5 mV
